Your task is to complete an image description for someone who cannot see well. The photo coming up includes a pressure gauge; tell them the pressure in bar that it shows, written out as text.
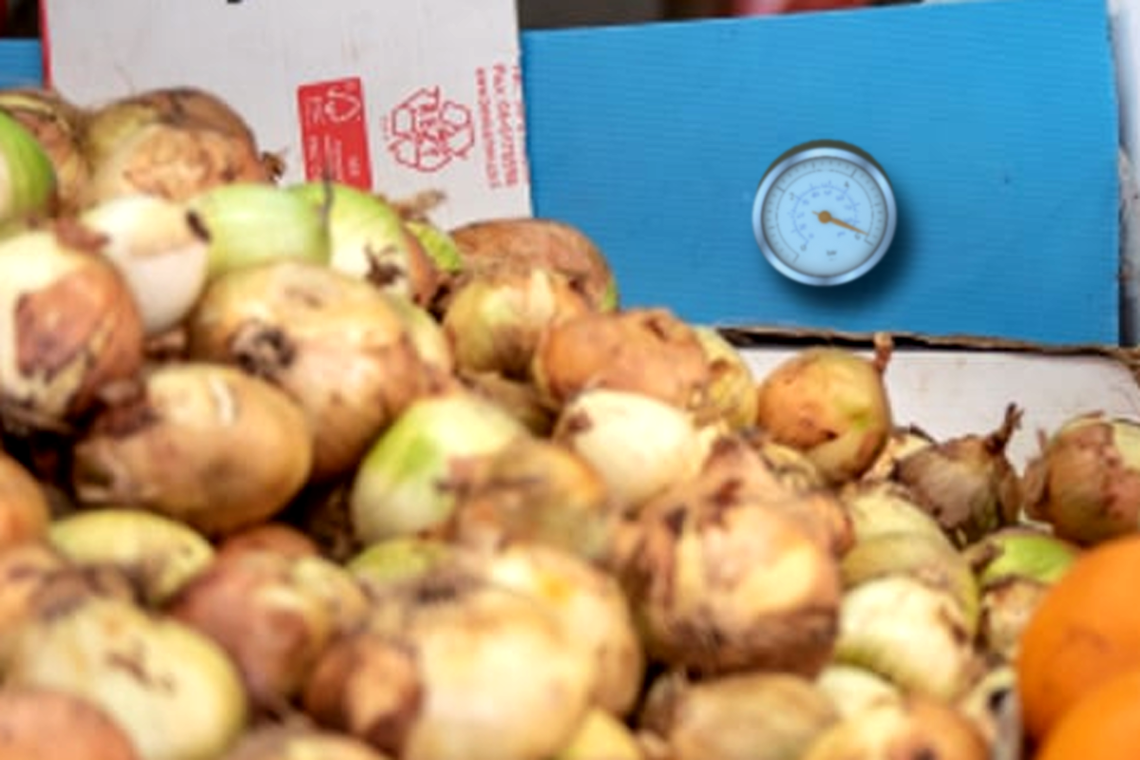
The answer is 5.8 bar
